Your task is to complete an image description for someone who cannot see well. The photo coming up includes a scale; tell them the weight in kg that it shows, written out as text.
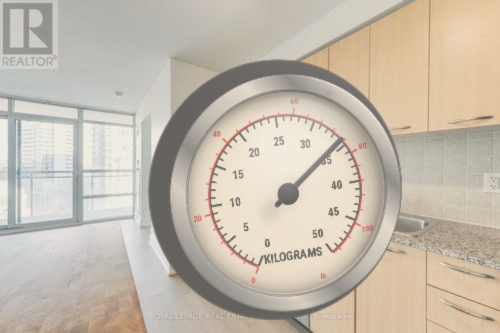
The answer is 34 kg
